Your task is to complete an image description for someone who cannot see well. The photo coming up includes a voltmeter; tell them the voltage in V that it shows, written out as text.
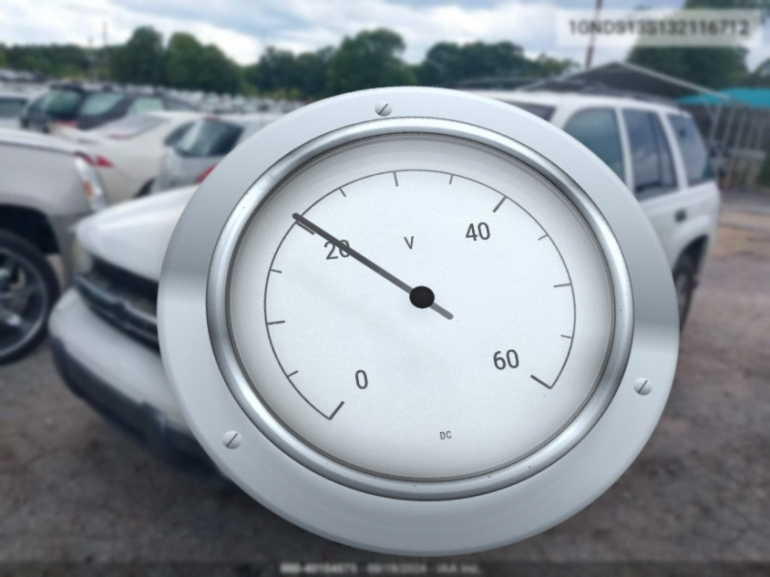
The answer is 20 V
